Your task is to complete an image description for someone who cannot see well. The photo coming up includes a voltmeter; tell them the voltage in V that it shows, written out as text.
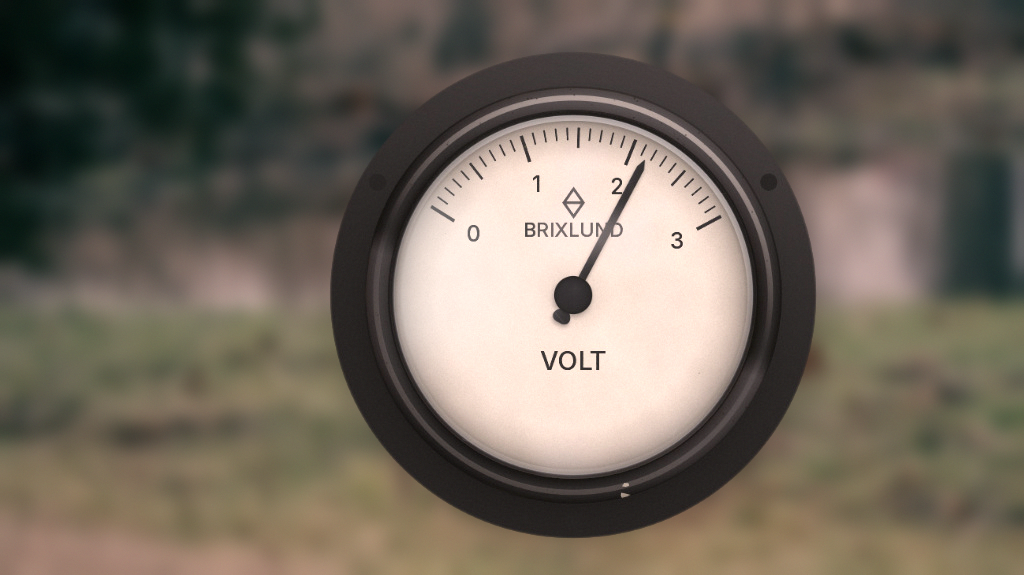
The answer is 2.15 V
